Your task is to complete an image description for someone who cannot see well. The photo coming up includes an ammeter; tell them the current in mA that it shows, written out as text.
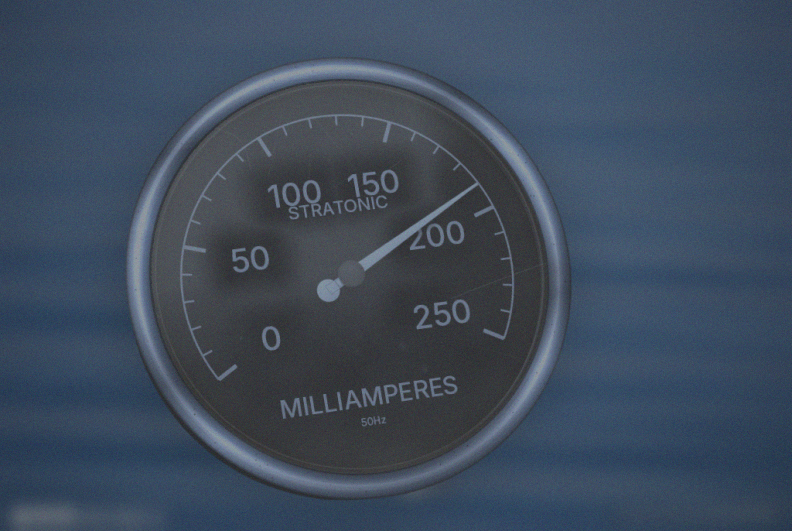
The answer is 190 mA
